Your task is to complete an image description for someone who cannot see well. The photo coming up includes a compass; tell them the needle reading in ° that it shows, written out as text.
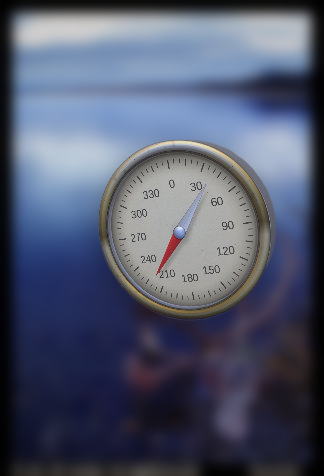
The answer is 220 °
